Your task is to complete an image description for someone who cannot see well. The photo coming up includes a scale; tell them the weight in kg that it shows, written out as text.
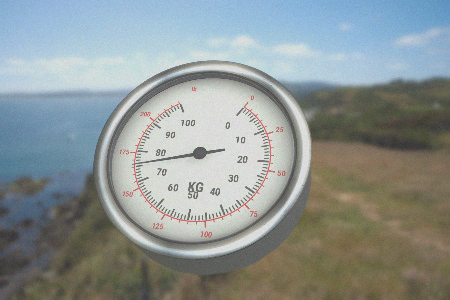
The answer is 75 kg
